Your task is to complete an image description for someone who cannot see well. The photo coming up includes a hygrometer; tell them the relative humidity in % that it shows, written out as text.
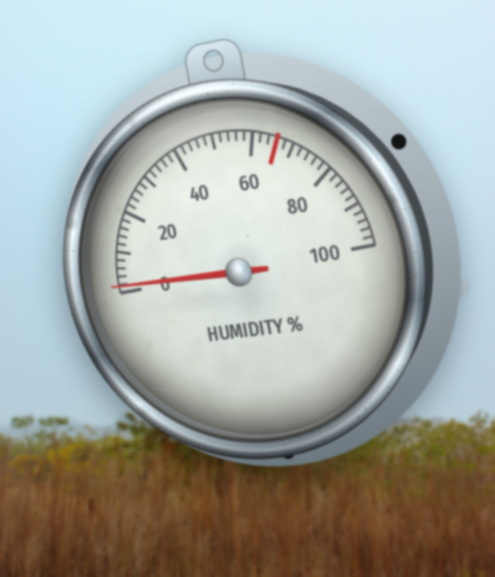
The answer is 2 %
